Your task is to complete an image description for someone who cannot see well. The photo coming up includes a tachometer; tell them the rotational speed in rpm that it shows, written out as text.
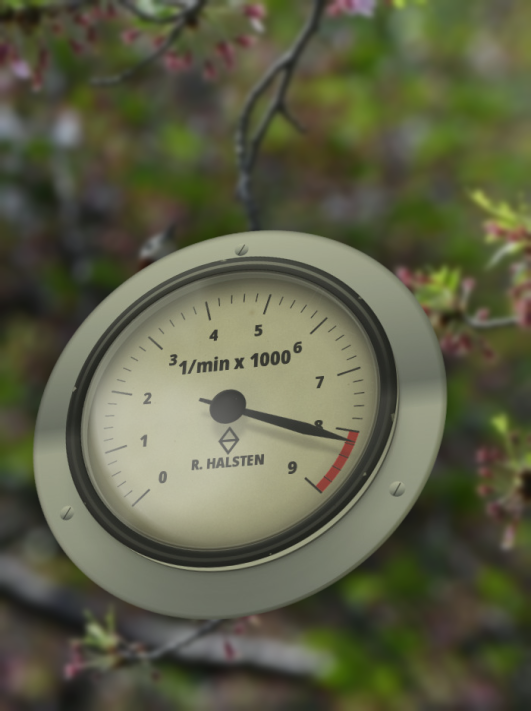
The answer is 8200 rpm
